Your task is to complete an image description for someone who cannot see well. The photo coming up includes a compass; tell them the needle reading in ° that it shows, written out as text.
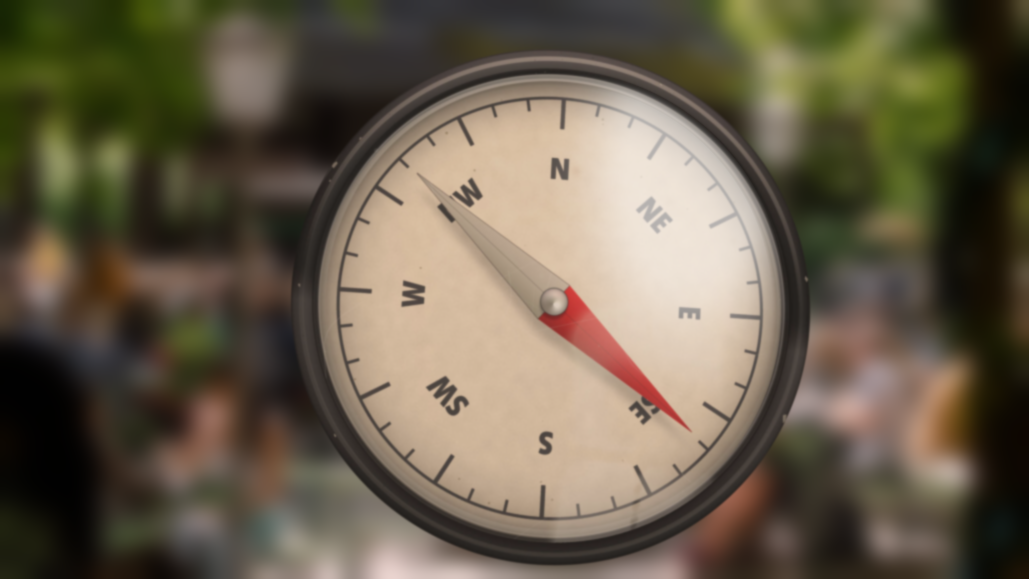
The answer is 130 °
